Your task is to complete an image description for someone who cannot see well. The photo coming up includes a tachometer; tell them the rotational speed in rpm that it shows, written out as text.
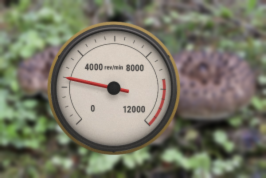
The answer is 2500 rpm
